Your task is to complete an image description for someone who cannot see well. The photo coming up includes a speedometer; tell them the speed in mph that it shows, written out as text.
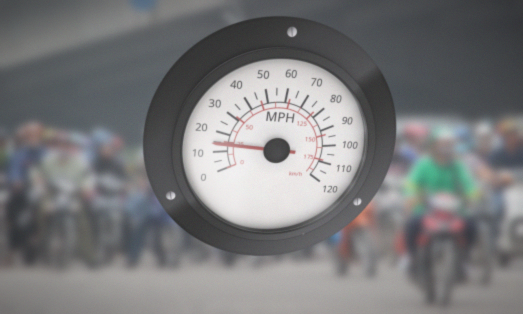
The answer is 15 mph
